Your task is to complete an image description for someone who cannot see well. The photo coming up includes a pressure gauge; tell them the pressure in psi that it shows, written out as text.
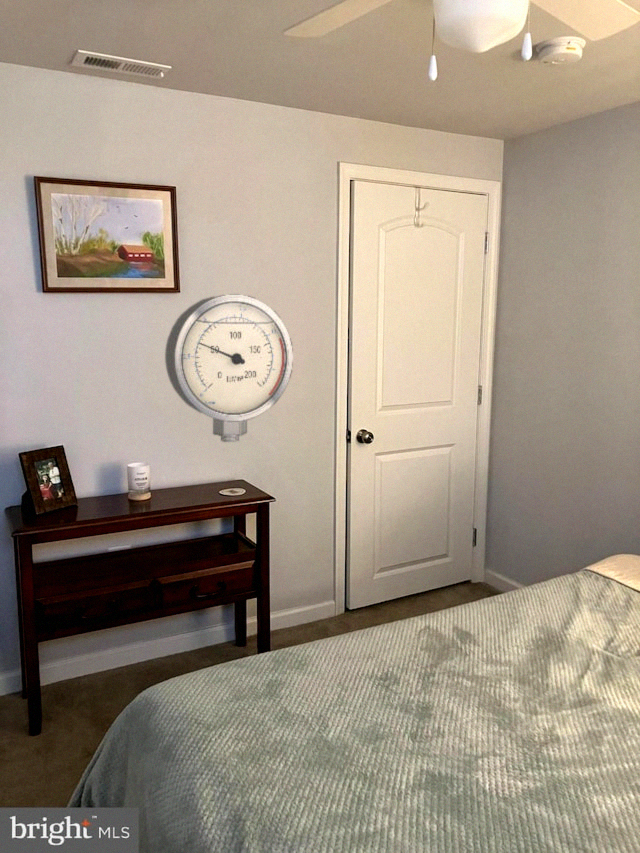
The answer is 50 psi
